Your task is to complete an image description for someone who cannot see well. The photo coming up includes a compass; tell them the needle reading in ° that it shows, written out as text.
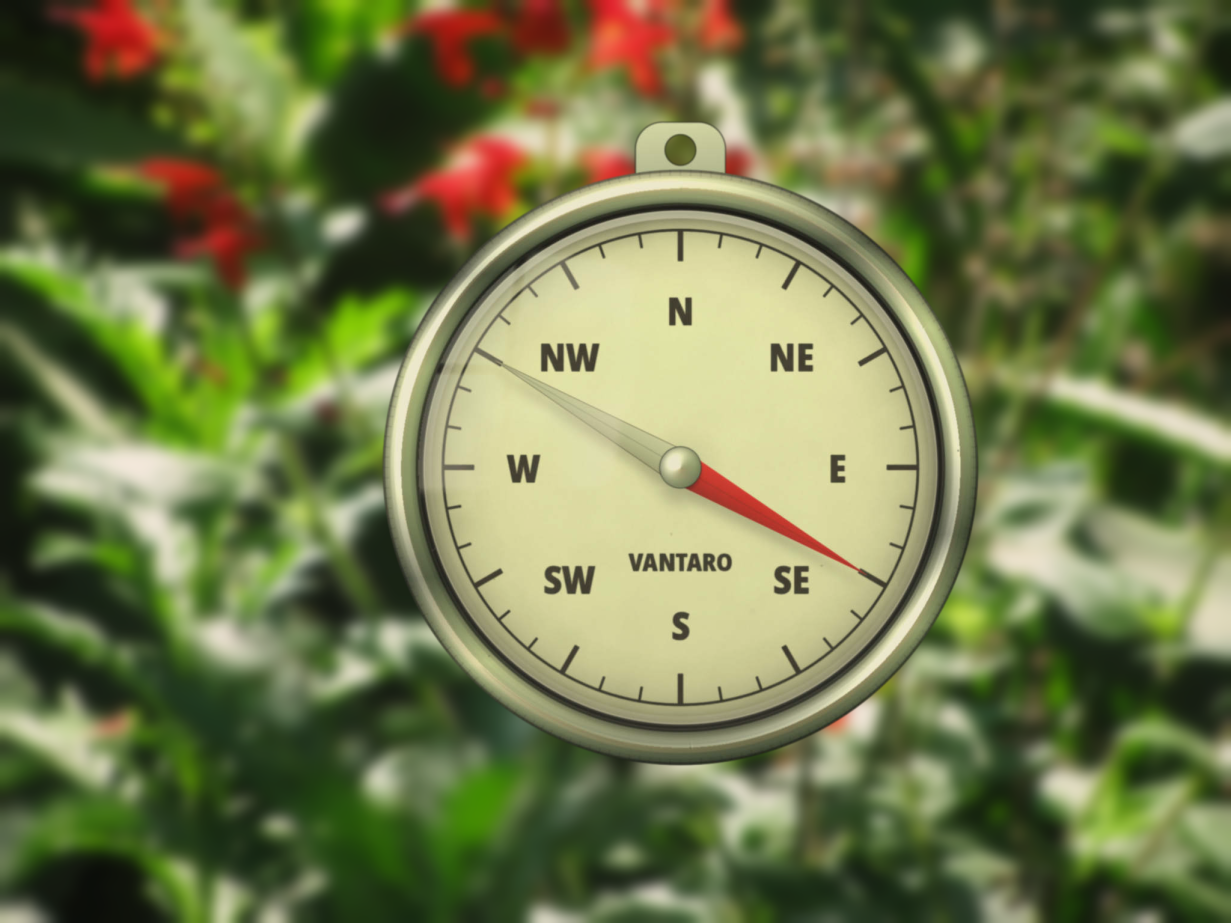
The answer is 120 °
